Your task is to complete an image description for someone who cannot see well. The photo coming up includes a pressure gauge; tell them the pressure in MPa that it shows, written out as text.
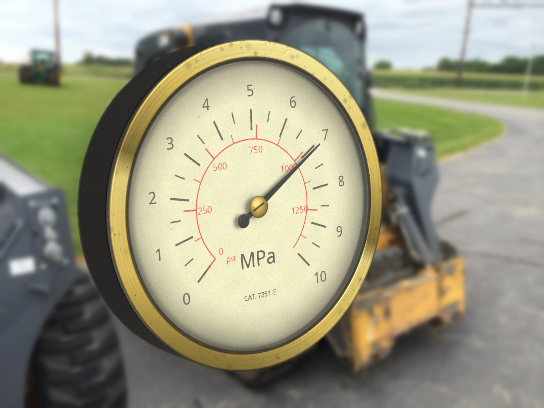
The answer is 7 MPa
